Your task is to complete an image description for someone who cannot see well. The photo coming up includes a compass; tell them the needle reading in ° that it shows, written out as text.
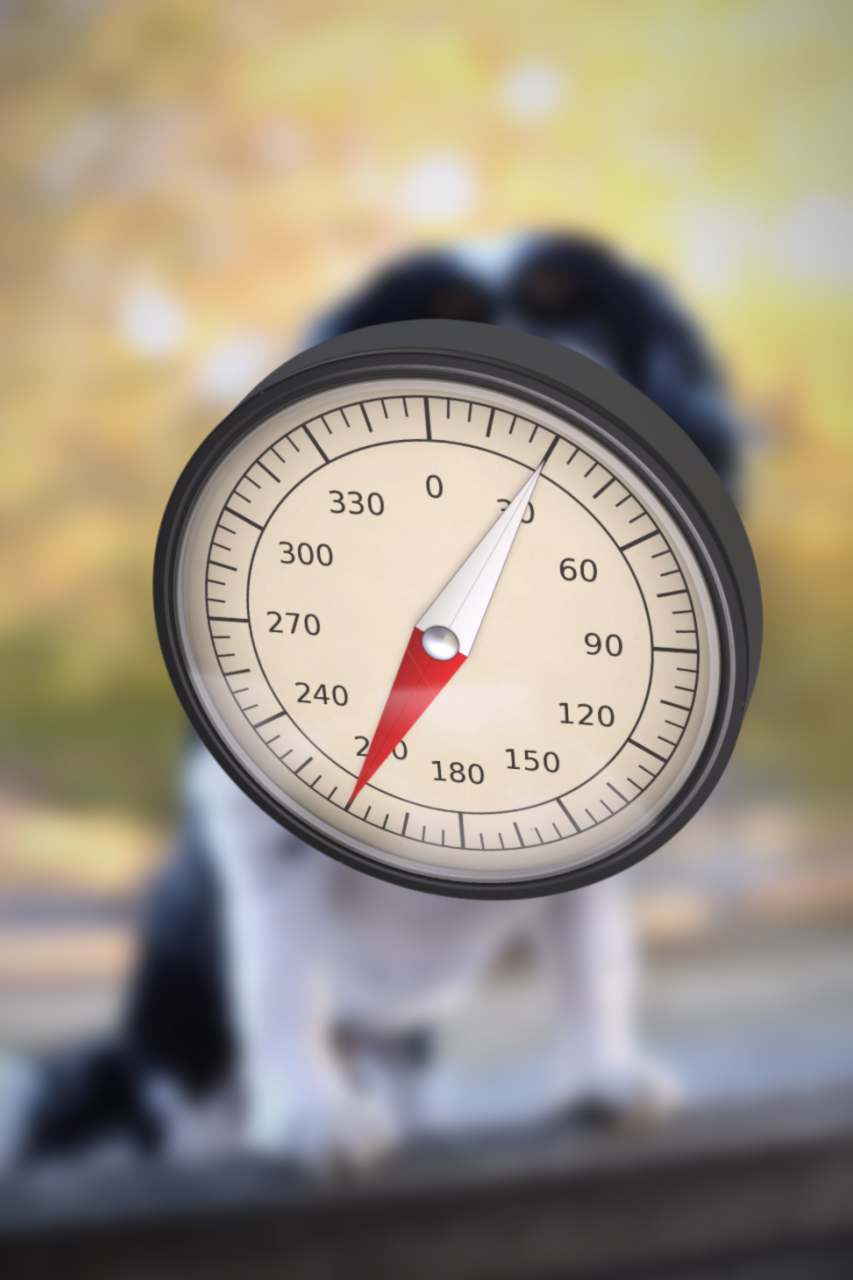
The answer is 210 °
